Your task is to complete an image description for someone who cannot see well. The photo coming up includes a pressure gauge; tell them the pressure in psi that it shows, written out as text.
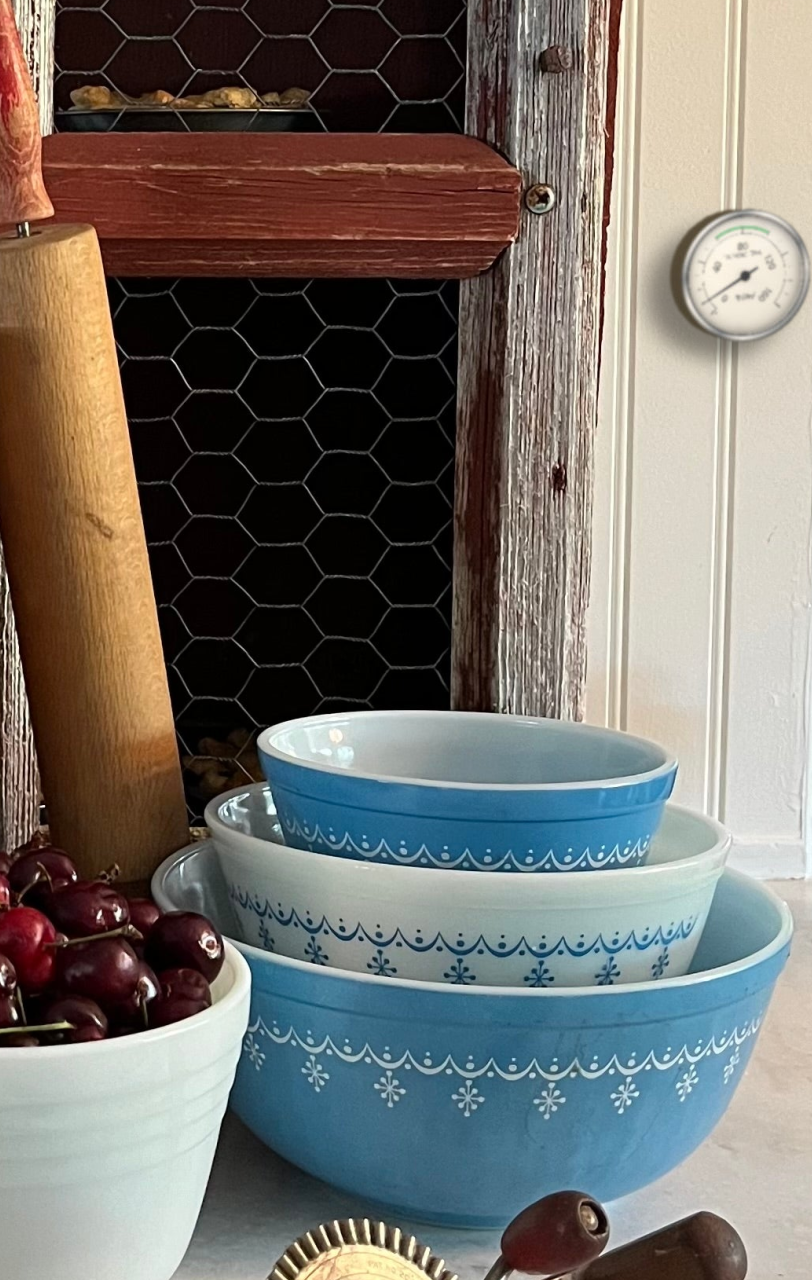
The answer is 10 psi
